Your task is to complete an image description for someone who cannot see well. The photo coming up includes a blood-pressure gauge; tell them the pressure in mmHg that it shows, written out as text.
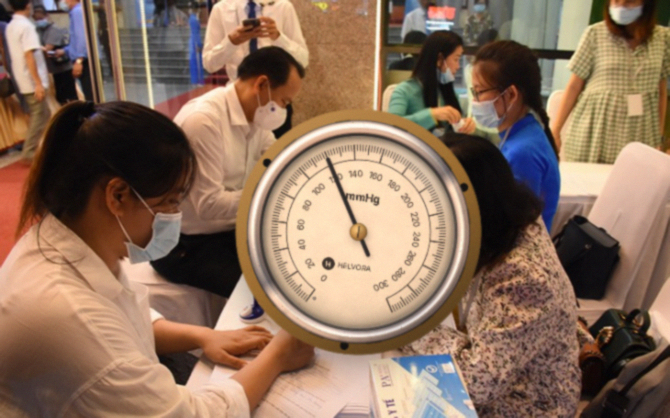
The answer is 120 mmHg
